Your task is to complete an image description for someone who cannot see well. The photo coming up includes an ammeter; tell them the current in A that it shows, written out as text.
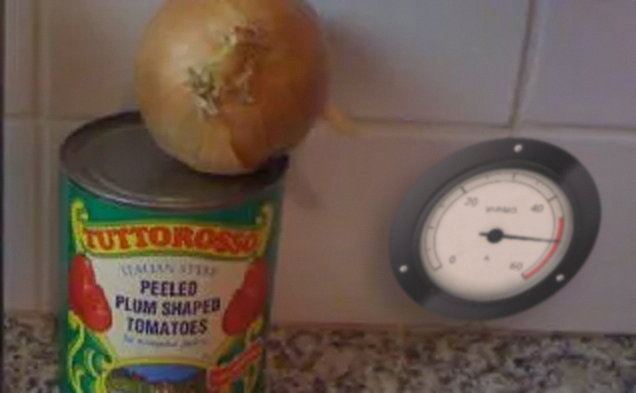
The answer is 50 A
